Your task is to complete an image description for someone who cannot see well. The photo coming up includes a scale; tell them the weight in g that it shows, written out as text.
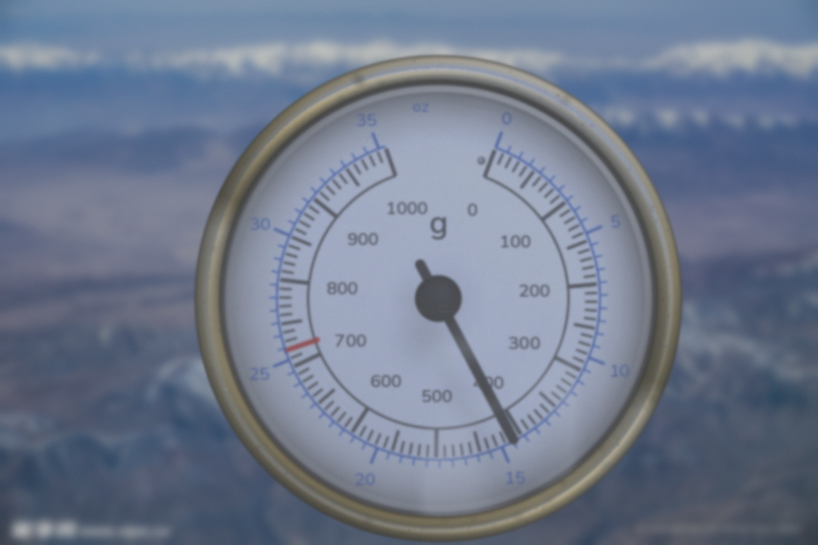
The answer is 410 g
